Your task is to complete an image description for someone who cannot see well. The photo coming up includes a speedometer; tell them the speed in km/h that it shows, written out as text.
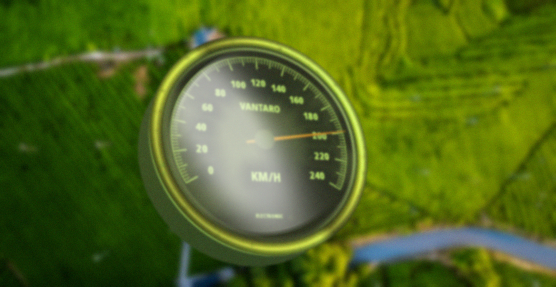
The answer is 200 km/h
